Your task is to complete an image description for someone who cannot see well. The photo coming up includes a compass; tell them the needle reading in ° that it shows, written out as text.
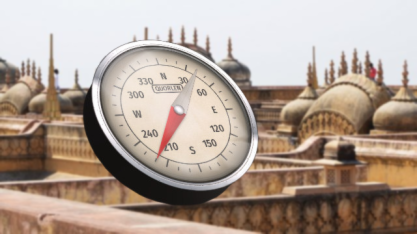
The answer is 220 °
